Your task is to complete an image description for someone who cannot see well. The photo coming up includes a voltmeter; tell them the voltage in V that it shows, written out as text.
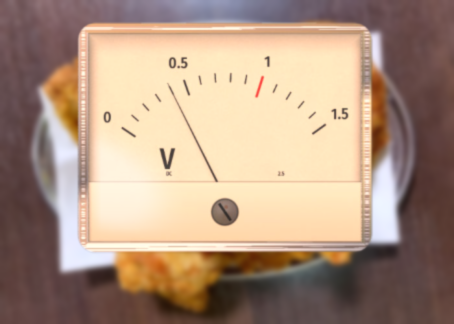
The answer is 0.4 V
